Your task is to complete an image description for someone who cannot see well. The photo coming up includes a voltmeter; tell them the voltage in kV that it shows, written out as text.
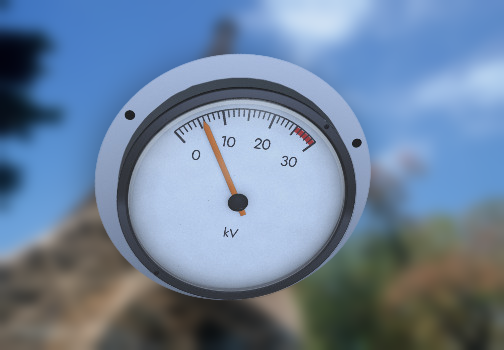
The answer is 6 kV
